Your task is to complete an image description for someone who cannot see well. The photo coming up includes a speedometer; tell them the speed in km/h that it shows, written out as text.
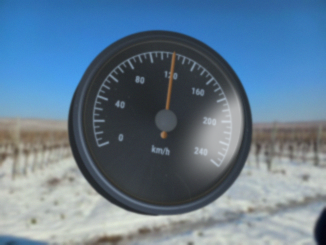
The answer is 120 km/h
